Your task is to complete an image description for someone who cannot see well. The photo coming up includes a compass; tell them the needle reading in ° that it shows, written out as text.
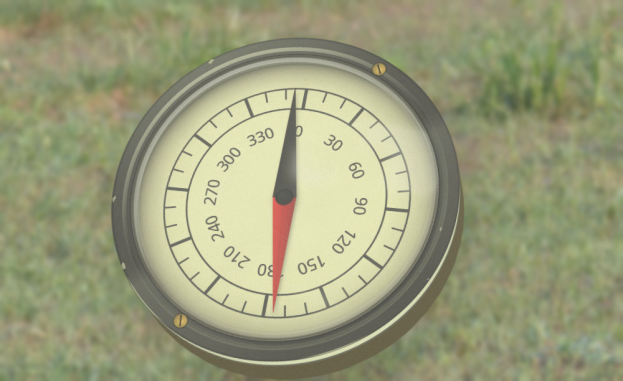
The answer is 175 °
